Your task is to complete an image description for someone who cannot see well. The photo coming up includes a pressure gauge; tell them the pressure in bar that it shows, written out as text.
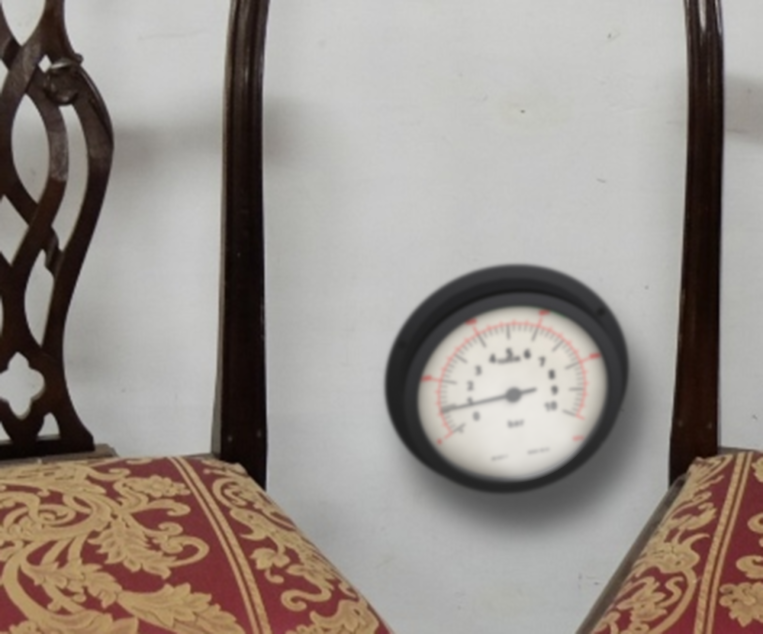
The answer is 1 bar
